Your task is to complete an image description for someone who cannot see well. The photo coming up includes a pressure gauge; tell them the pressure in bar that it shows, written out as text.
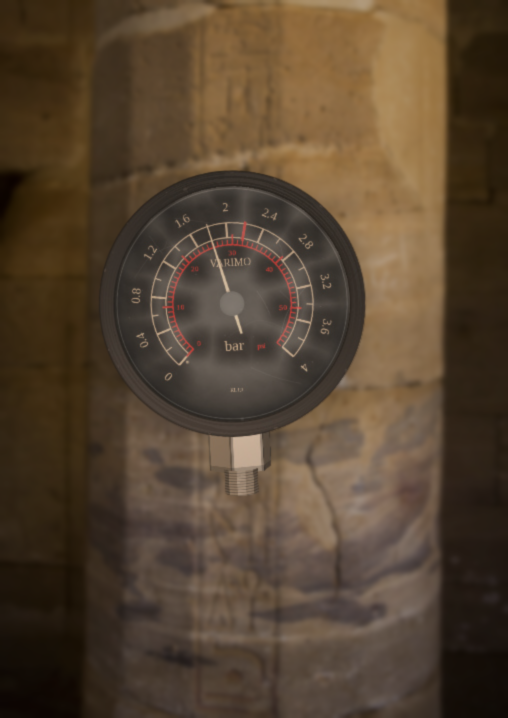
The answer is 1.8 bar
